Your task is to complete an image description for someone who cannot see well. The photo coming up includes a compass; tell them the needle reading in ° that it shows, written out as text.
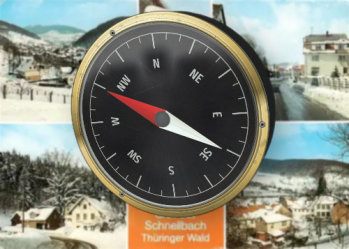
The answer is 300 °
